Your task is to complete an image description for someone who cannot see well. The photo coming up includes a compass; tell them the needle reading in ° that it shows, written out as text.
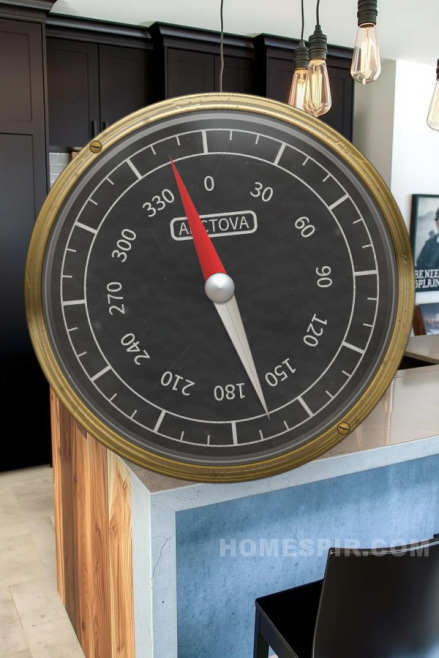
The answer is 345 °
